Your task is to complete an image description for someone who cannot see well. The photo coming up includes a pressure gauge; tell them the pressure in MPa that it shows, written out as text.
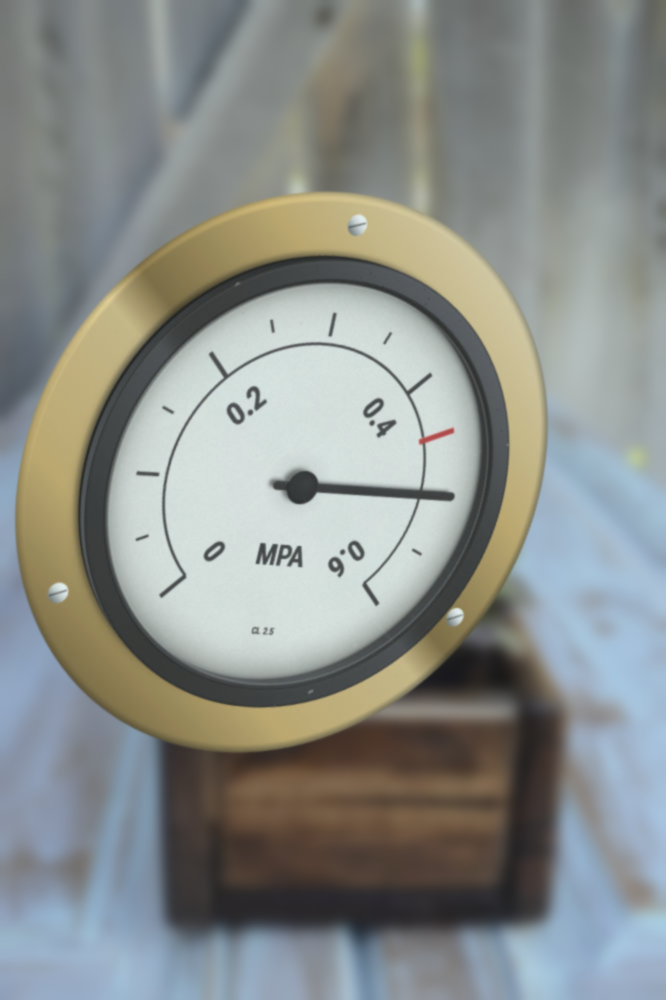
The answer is 0.5 MPa
